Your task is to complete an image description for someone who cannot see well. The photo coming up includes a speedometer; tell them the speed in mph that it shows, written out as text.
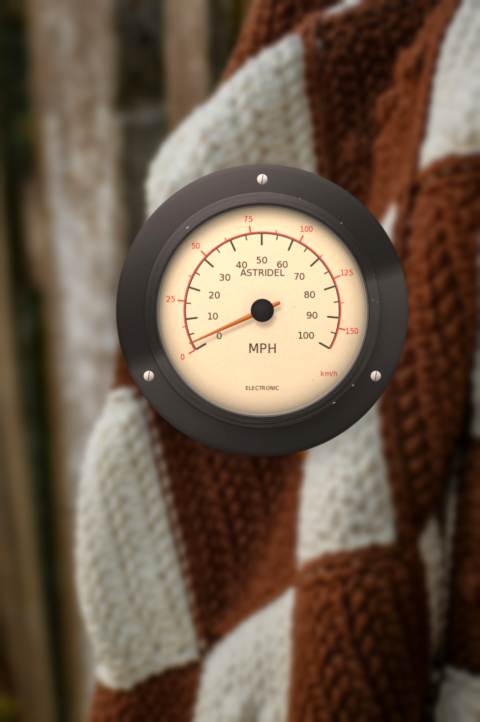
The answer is 2.5 mph
